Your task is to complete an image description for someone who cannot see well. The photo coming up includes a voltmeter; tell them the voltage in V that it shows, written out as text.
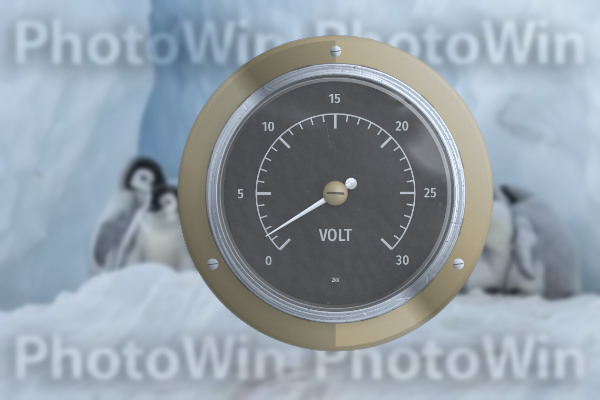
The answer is 1.5 V
